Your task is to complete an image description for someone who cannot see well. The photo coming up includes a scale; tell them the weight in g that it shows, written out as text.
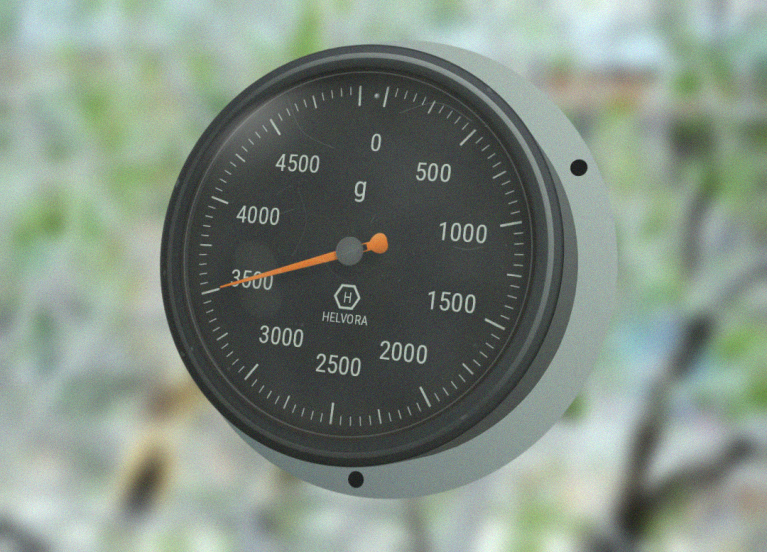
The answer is 3500 g
